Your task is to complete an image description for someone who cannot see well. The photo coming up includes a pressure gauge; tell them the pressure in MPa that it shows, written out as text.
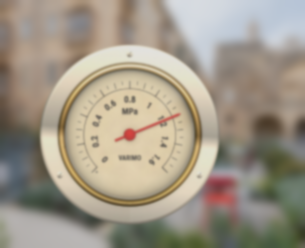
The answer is 1.2 MPa
